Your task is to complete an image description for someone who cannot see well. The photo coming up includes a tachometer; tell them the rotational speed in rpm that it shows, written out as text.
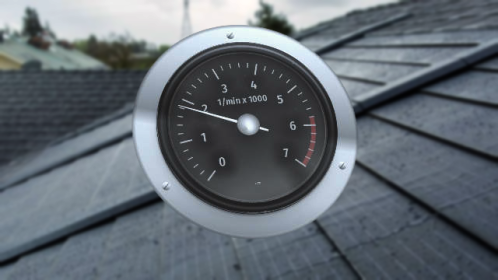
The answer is 1800 rpm
